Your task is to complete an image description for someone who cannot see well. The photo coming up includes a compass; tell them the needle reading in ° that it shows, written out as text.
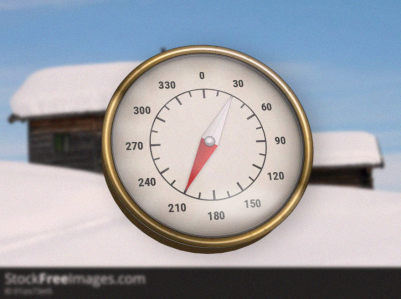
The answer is 210 °
